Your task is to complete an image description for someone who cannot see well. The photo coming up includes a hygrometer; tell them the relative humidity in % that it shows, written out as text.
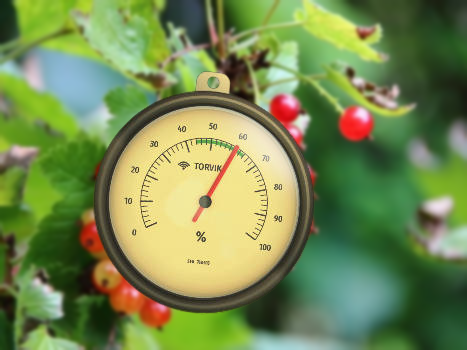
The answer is 60 %
